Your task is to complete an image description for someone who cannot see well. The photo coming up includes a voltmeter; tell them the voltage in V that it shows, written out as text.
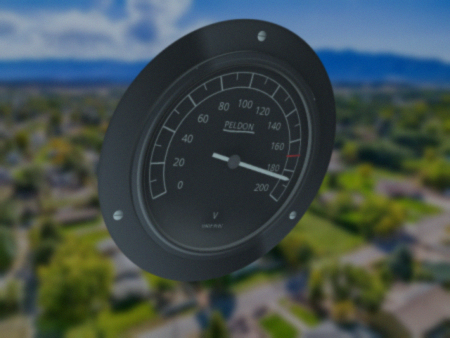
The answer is 185 V
